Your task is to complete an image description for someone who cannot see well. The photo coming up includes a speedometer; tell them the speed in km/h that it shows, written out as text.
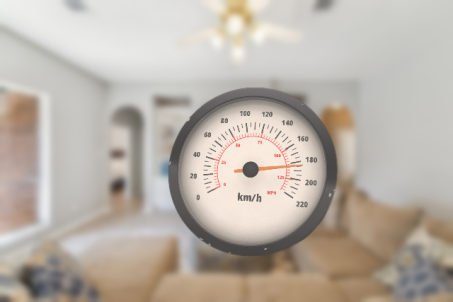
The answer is 185 km/h
